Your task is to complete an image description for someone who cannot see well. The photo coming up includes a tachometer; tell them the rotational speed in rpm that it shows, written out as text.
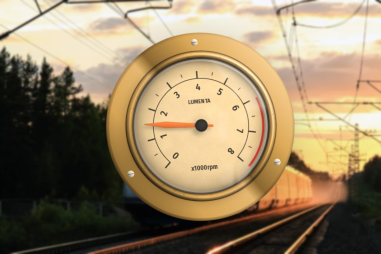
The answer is 1500 rpm
